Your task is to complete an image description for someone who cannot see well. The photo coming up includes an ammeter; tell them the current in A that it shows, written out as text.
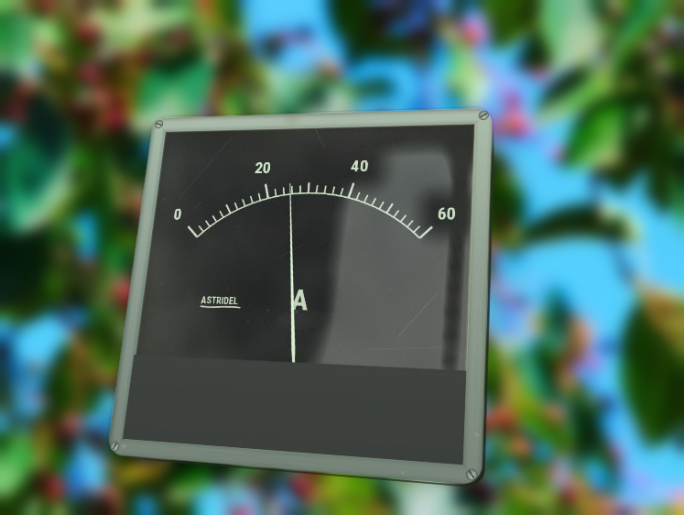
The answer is 26 A
